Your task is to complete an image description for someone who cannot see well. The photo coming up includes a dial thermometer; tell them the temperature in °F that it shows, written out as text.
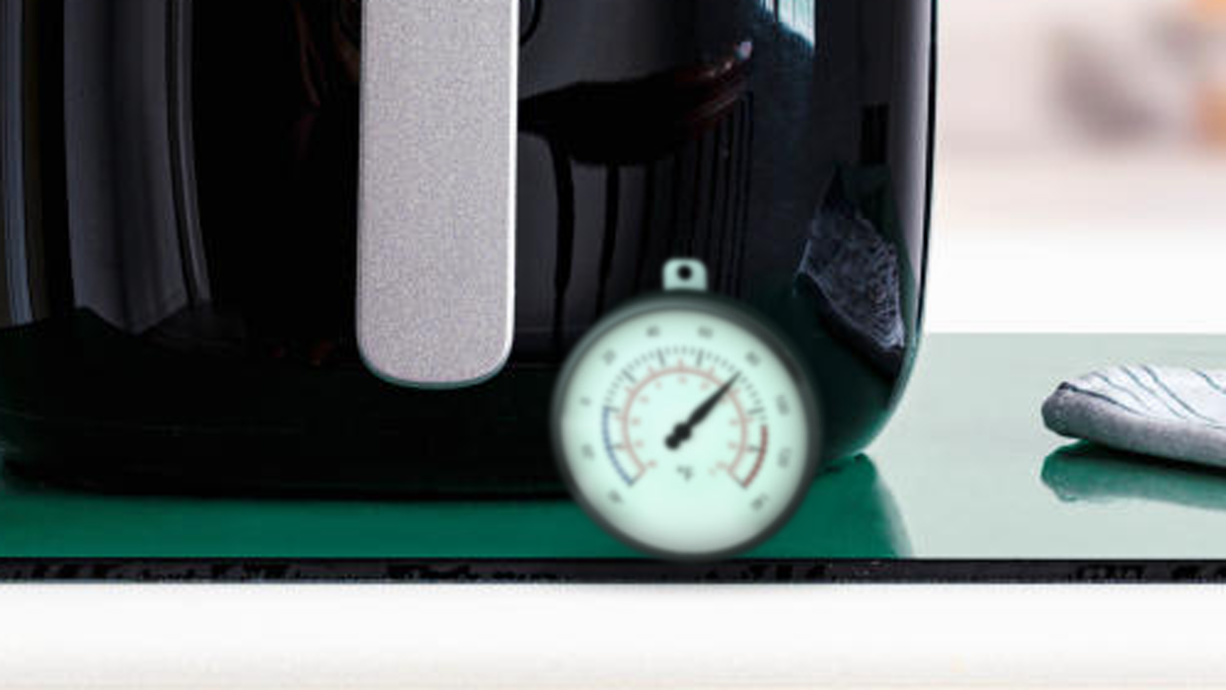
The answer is 80 °F
